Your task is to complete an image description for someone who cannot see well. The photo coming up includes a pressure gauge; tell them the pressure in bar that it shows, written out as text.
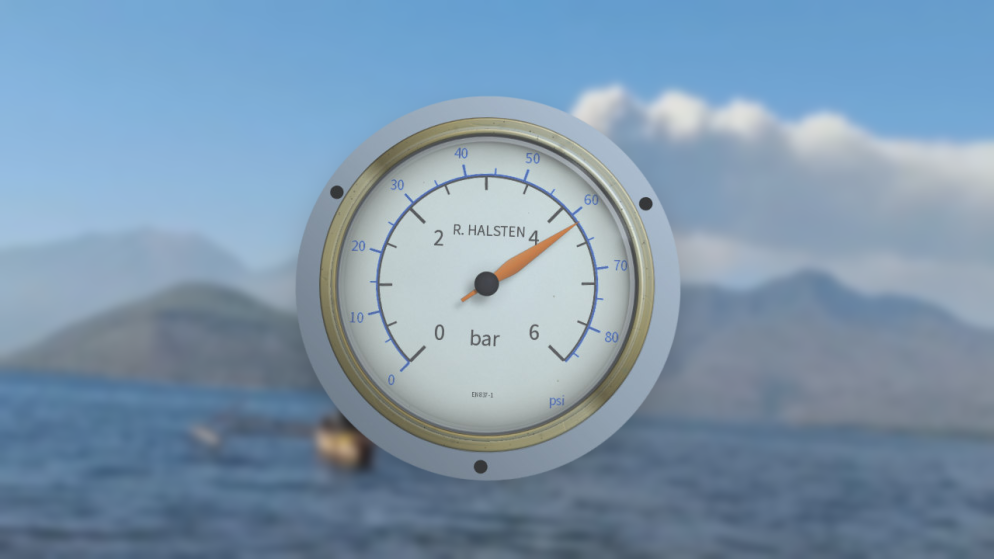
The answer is 4.25 bar
